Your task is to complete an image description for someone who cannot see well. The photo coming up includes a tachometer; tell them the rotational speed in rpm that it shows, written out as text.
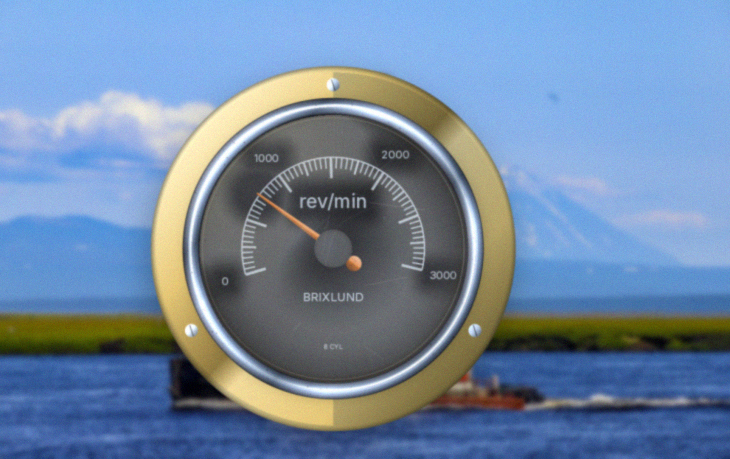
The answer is 750 rpm
